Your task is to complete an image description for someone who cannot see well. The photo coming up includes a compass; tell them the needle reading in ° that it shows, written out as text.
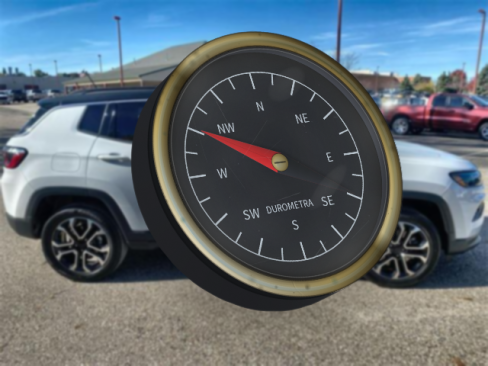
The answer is 300 °
